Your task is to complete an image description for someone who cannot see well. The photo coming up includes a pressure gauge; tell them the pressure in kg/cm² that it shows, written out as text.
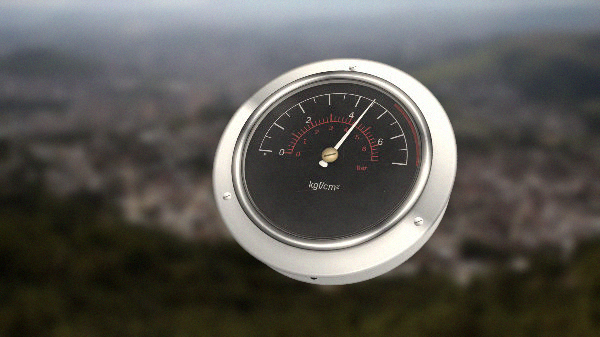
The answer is 4.5 kg/cm²
